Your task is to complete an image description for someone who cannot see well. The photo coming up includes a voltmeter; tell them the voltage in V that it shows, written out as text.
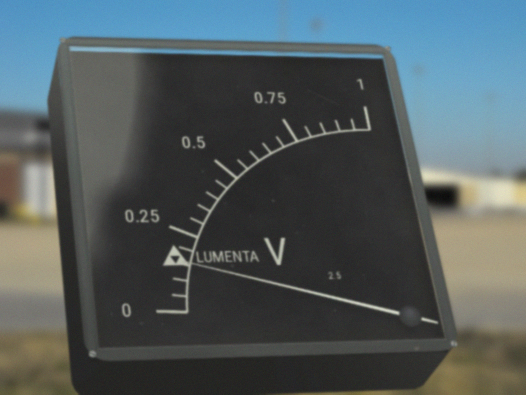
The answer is 0.15 V
